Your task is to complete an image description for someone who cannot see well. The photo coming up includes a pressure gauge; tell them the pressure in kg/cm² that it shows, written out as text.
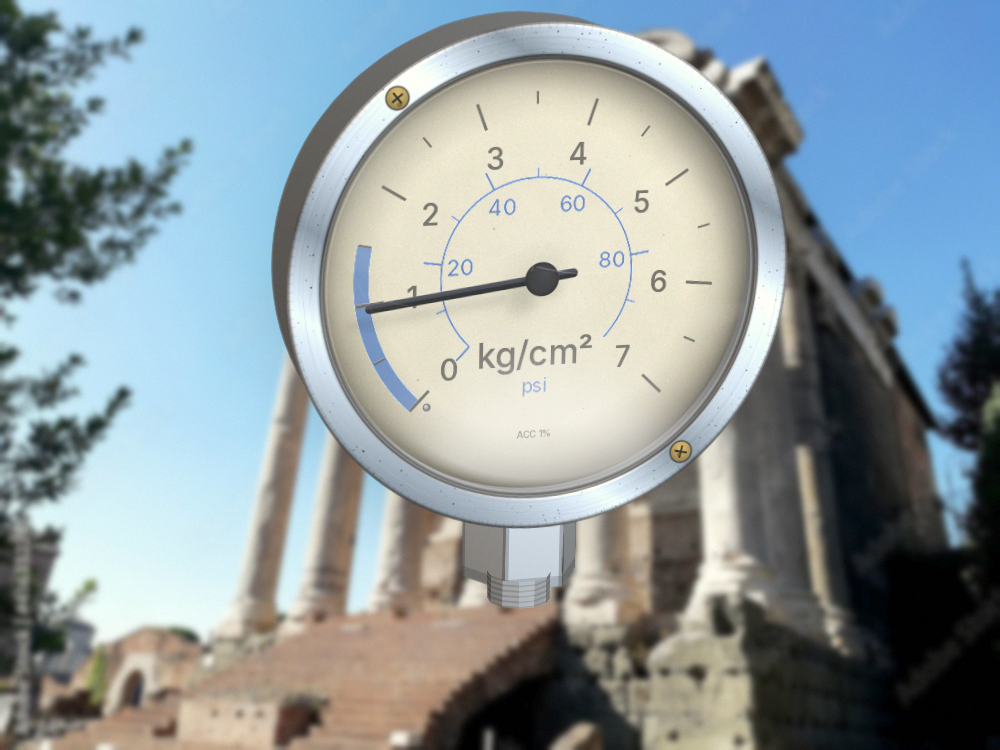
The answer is 1 kg/cm²
